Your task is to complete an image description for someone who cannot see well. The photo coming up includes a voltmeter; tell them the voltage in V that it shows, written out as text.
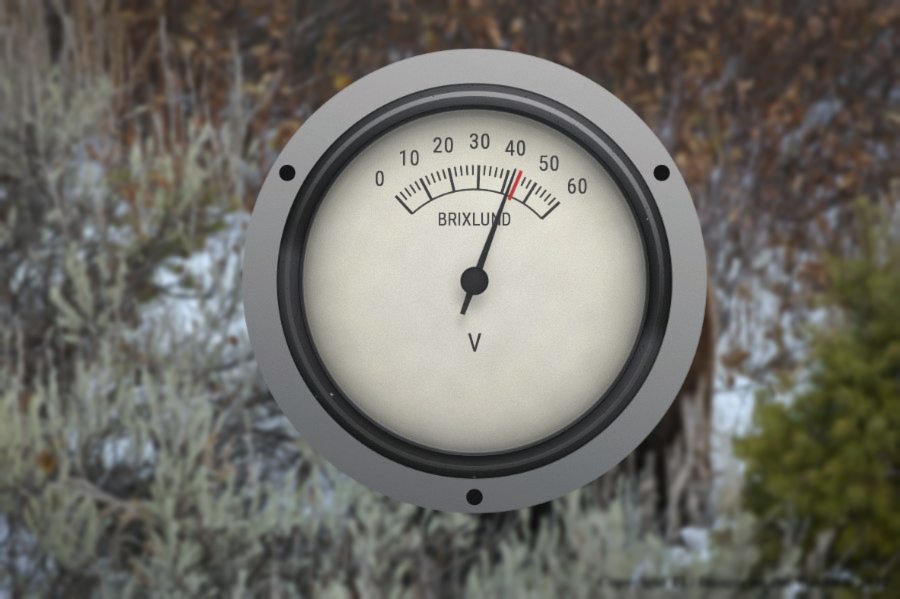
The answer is 42 V
